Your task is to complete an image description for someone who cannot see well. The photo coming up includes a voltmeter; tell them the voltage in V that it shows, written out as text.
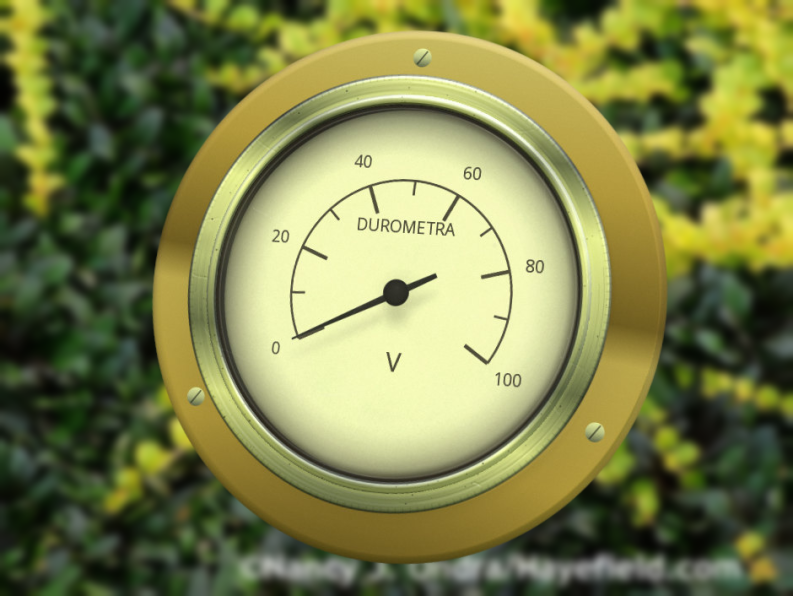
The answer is 0 V
